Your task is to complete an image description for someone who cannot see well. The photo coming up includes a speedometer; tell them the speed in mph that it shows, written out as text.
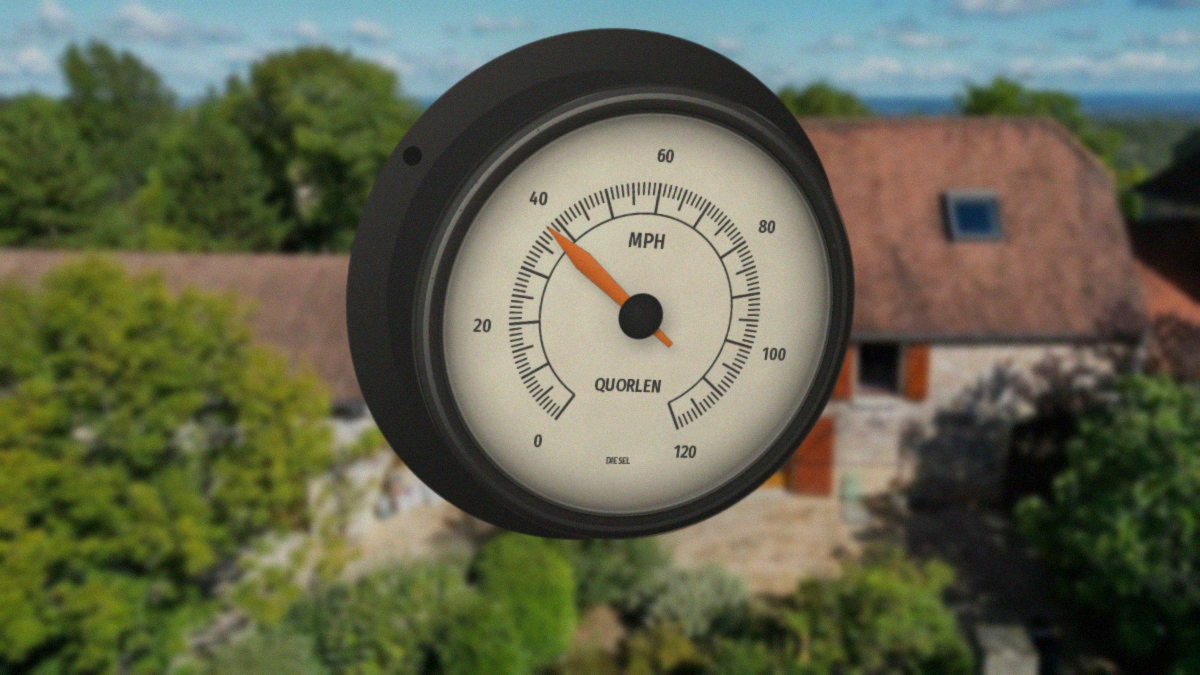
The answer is 38 mph
